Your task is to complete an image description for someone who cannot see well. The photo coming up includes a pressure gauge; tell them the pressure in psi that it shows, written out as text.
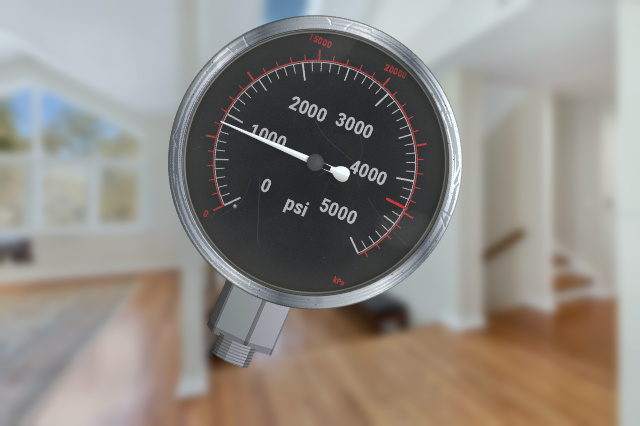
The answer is 900 psi
